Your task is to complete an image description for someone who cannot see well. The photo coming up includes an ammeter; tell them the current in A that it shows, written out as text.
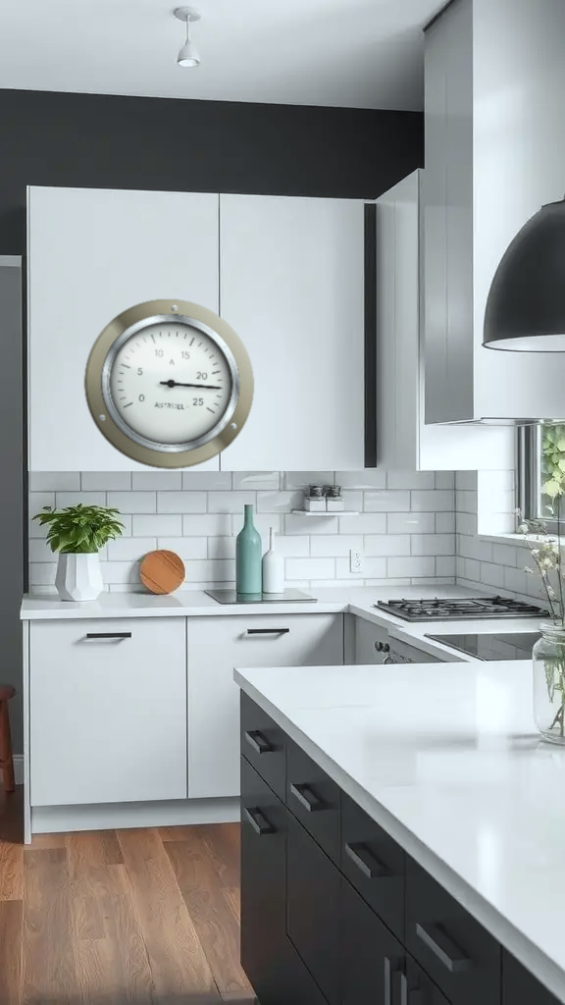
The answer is 22 A
